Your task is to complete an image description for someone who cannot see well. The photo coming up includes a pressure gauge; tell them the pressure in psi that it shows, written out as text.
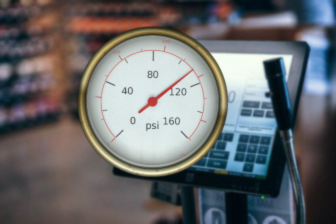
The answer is 110 psi
